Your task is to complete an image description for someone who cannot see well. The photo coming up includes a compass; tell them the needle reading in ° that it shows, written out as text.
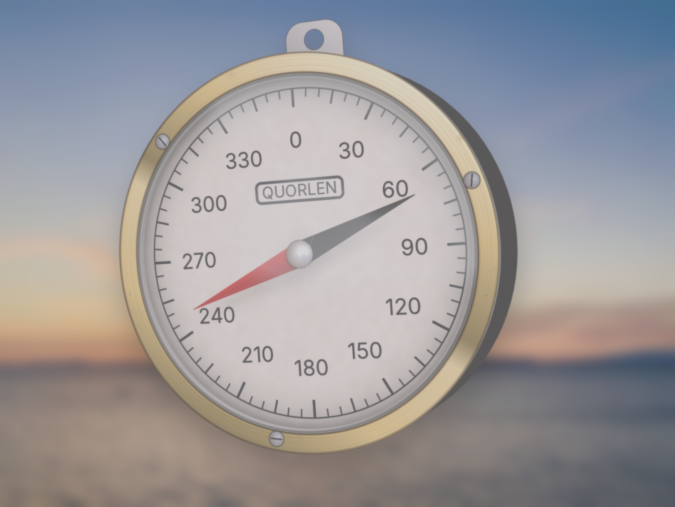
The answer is 247.5 °
